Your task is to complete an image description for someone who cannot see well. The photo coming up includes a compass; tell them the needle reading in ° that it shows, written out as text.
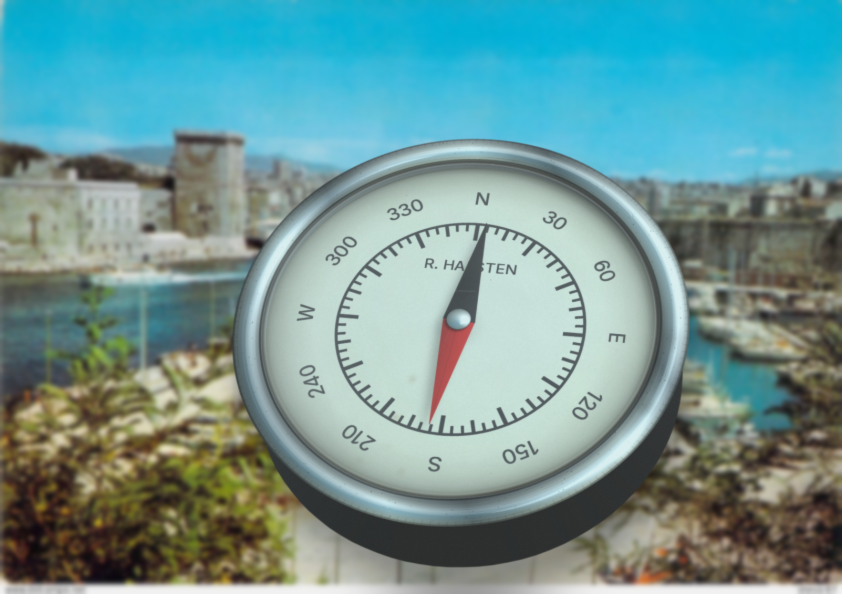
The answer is 185 °
